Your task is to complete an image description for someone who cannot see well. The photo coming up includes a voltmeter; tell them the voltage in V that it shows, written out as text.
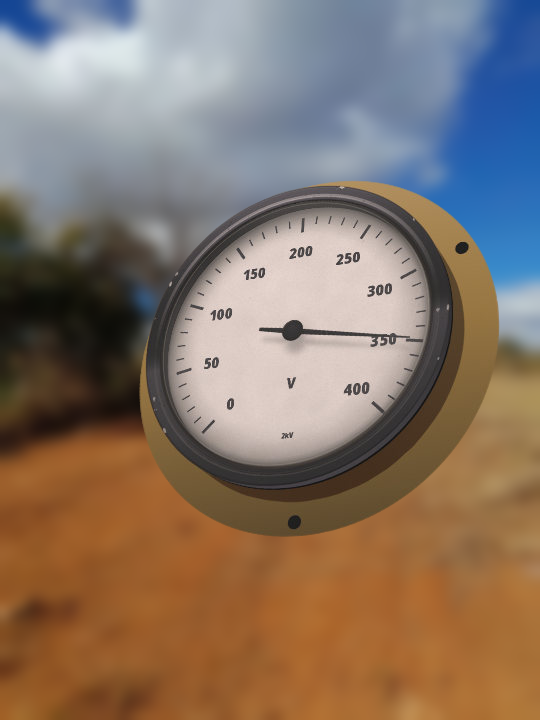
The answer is 350 V
